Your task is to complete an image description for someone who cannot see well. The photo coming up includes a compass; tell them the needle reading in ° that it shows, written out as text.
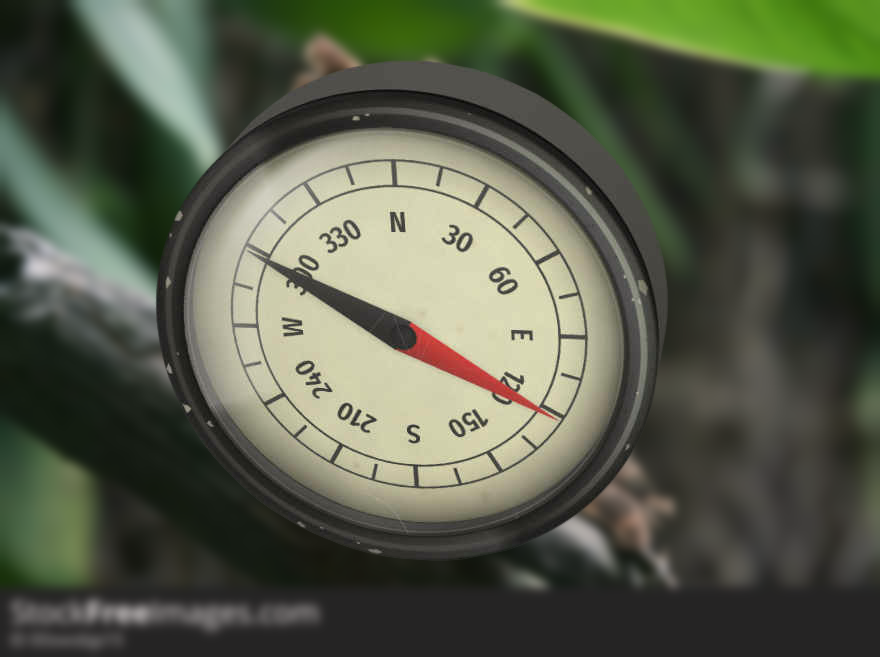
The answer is 120 °
